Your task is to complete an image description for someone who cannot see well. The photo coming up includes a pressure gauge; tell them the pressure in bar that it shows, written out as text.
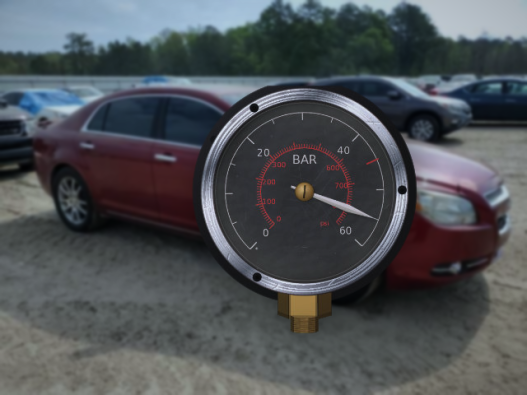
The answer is 55 bar
